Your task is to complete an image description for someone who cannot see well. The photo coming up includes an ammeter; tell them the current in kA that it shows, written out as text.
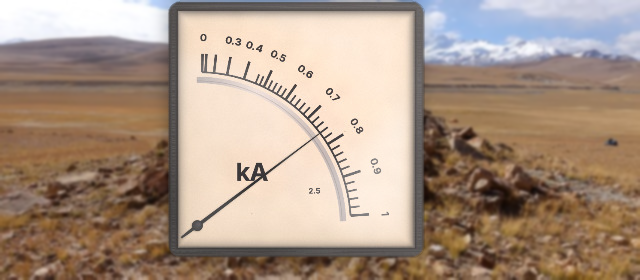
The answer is 0.76 kA
